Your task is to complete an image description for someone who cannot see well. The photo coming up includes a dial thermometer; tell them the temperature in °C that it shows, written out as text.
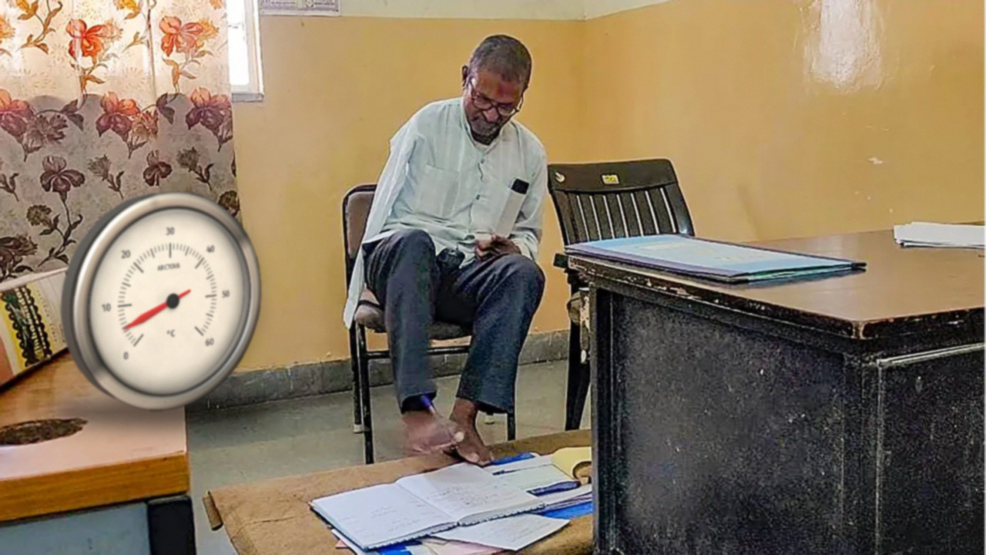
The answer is 5 °C
